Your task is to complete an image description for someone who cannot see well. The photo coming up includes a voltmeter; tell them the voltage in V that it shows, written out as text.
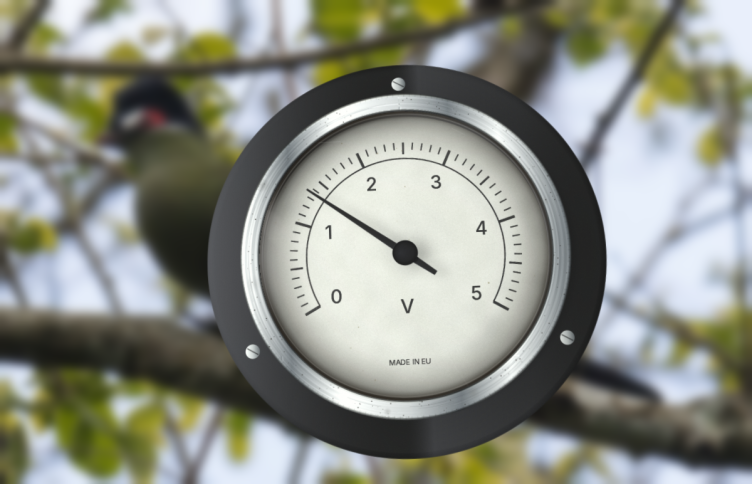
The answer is 1.35 V
